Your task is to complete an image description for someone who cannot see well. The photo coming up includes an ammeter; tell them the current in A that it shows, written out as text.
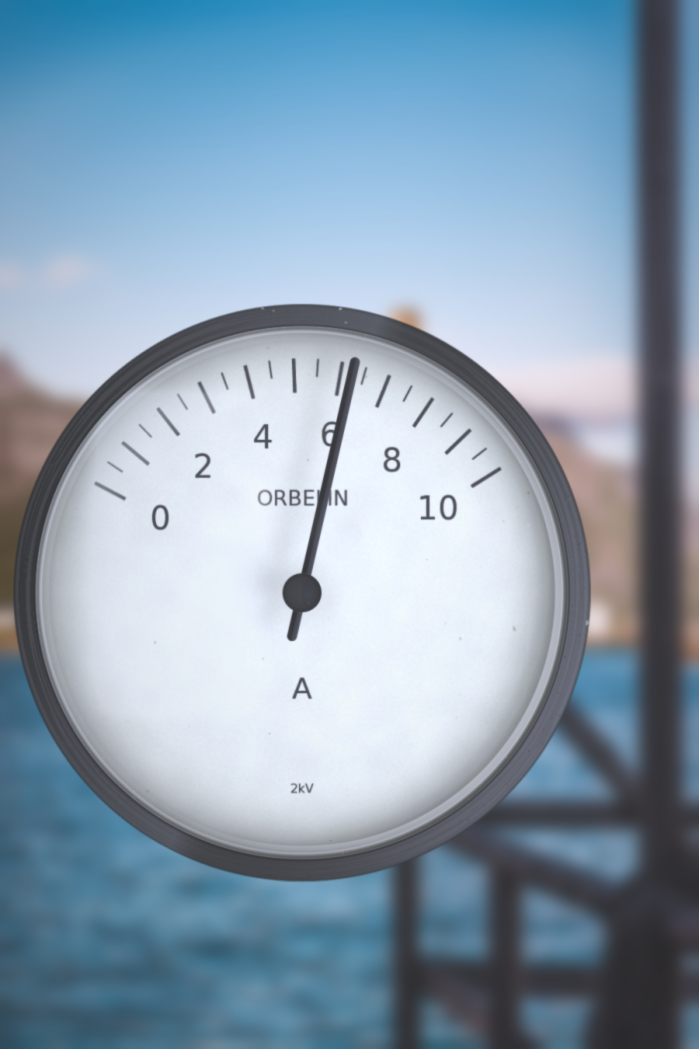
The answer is 6.25 A
